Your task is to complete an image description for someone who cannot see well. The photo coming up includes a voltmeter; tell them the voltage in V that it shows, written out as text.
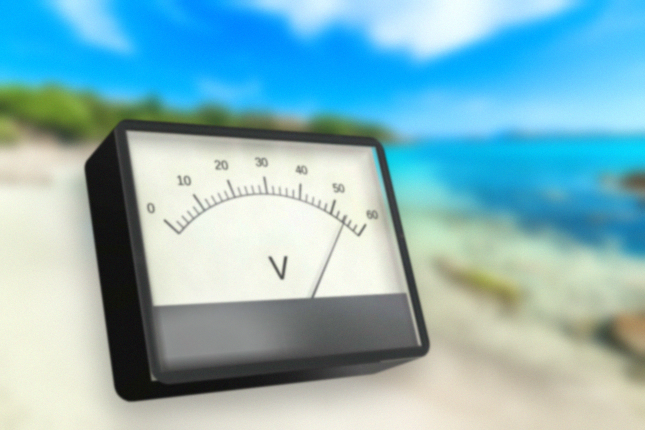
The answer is 54 V
